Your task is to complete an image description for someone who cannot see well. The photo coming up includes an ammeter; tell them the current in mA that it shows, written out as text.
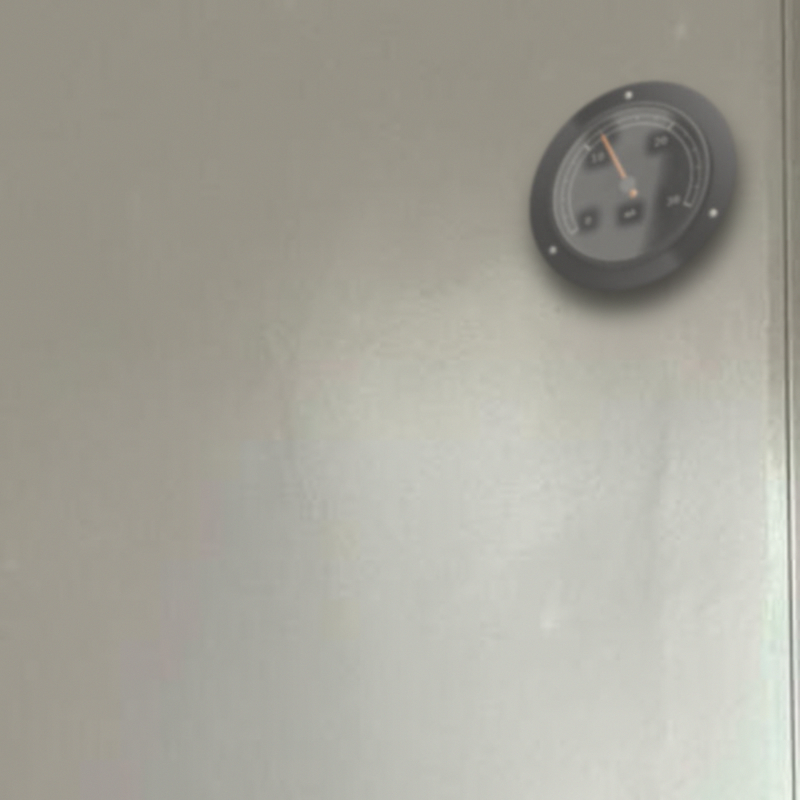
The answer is 12 mA
